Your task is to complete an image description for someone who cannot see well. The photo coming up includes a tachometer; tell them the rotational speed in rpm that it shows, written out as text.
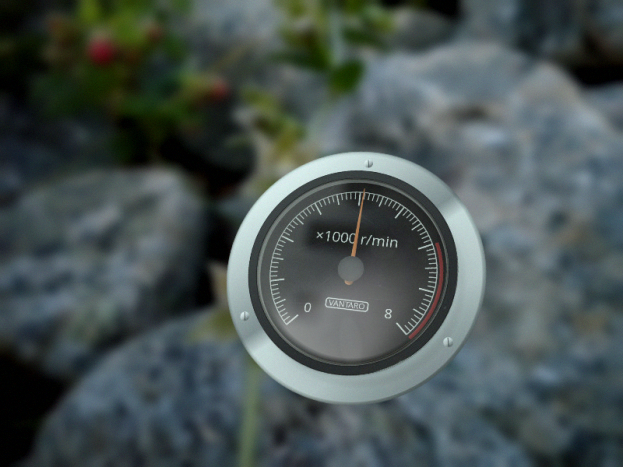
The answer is 4100 rpm
